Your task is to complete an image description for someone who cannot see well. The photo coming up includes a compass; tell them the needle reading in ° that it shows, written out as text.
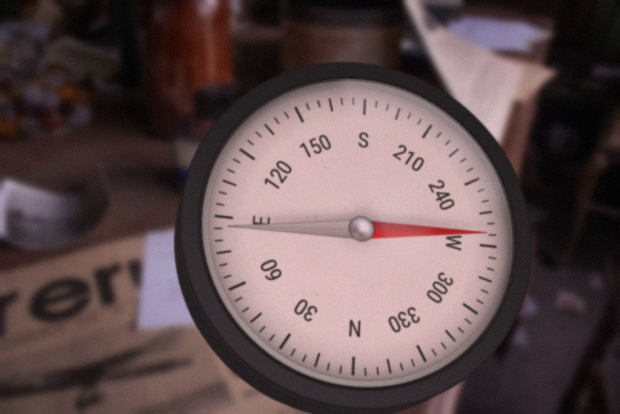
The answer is 265 °
